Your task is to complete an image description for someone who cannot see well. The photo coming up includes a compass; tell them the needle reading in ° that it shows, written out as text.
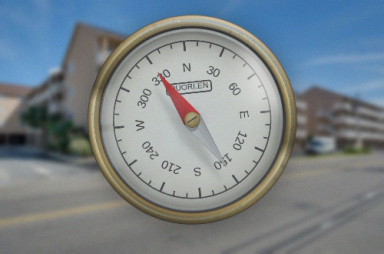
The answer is 330 °
